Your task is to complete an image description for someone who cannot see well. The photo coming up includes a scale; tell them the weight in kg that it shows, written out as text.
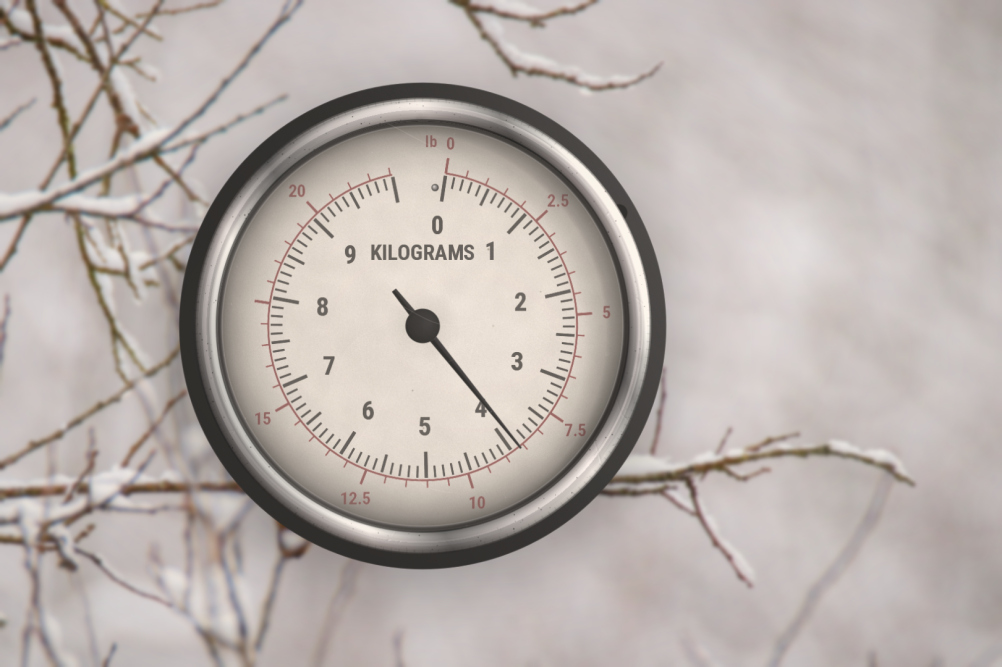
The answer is 3.9 kg
